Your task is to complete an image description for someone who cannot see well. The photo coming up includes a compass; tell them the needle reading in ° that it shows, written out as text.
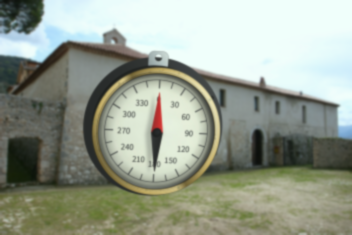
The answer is 0 °
